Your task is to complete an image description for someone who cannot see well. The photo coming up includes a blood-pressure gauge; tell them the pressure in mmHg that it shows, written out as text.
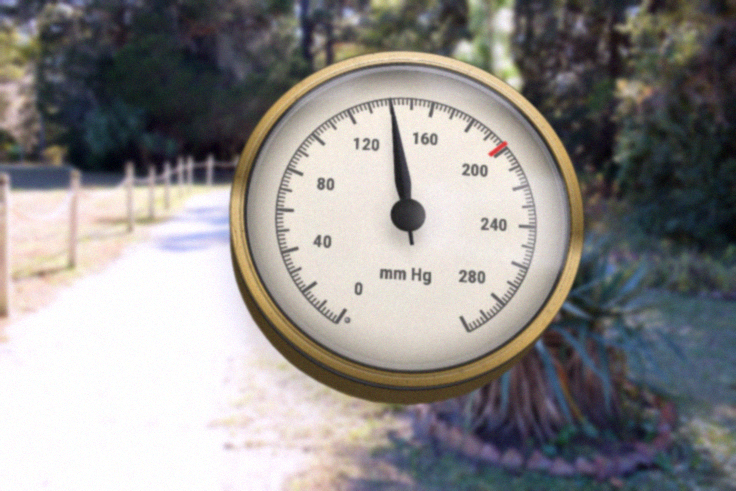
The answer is 140 mmHg
